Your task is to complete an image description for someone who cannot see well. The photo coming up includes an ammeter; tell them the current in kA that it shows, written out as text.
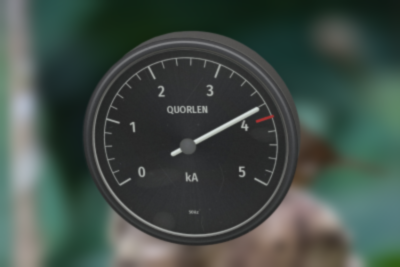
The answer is 3.8 kA
